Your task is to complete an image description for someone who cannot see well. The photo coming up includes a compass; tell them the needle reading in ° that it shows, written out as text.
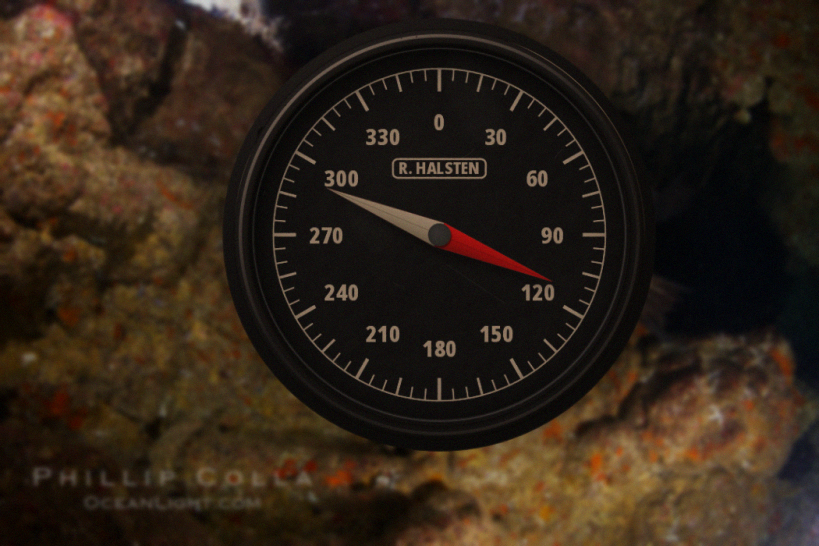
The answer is 112.5 °
